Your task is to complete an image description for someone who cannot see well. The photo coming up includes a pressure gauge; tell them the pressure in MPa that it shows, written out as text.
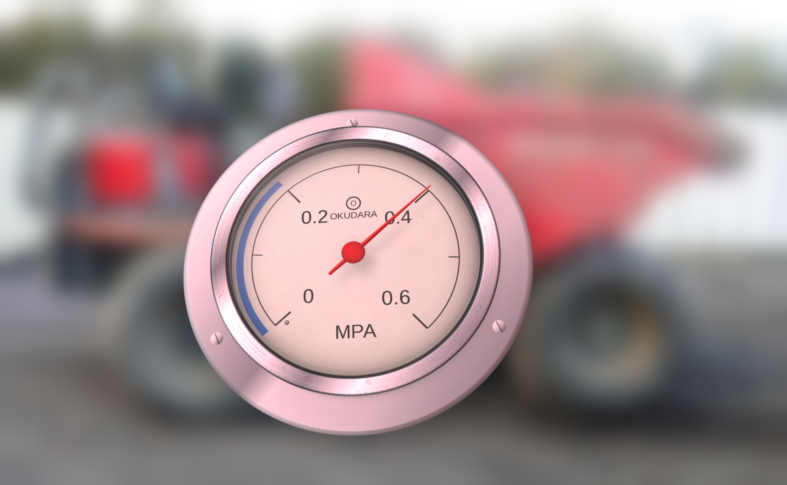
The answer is 0.4 MPa
